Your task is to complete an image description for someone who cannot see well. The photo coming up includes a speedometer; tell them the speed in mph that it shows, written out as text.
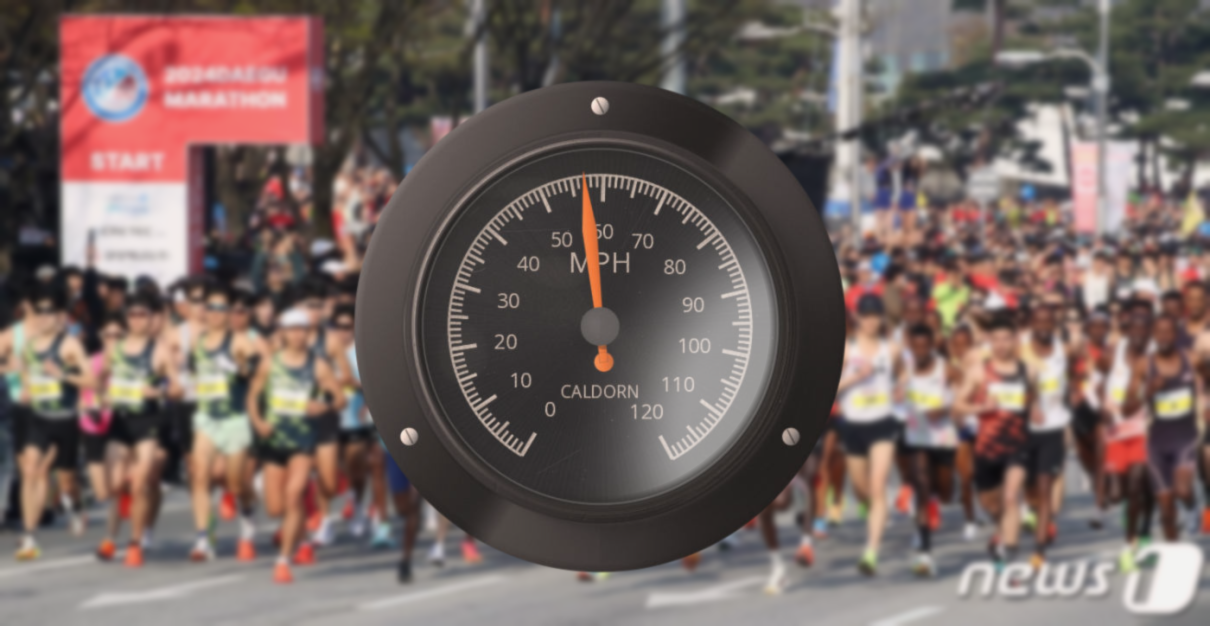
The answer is 57 mph
